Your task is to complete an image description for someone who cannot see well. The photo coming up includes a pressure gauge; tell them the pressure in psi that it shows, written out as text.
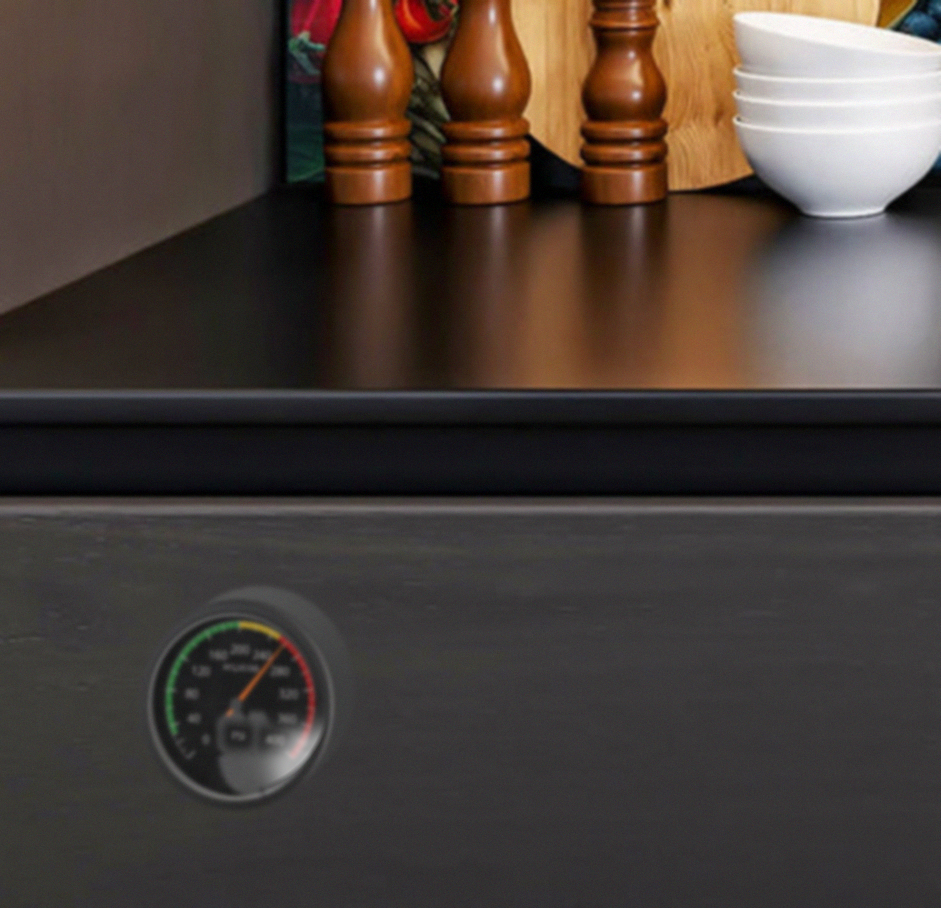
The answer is 260 psi
